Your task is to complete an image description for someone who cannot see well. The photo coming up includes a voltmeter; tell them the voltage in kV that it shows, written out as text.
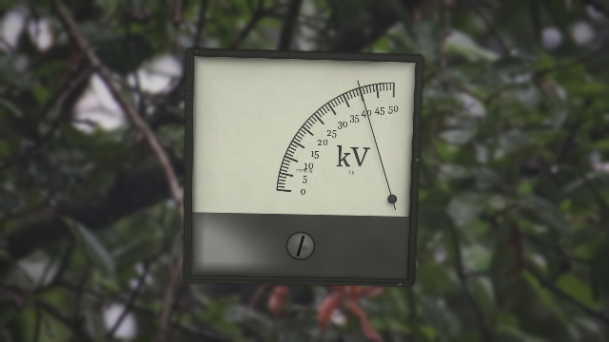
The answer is 40 kV
